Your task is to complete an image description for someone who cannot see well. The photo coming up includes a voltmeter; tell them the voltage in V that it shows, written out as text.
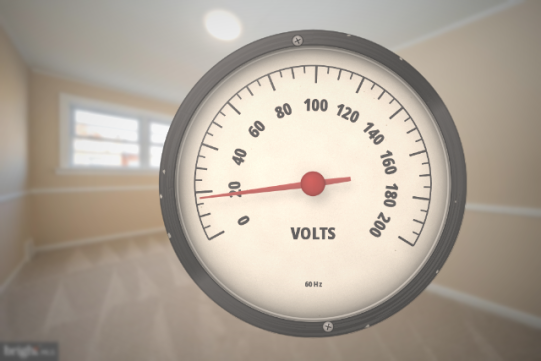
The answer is 17.5 V
